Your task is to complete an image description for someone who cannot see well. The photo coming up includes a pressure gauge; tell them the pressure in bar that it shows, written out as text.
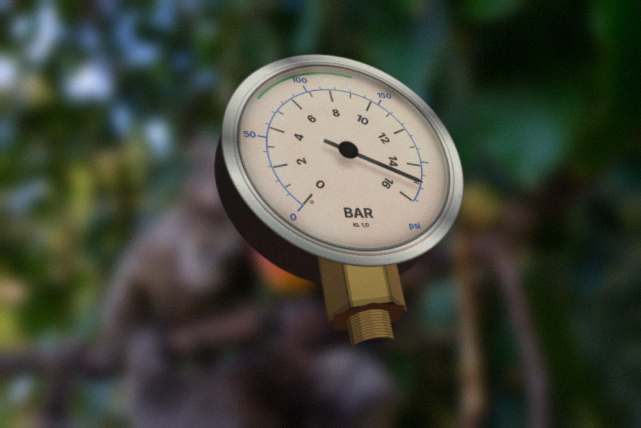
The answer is 15 bar
